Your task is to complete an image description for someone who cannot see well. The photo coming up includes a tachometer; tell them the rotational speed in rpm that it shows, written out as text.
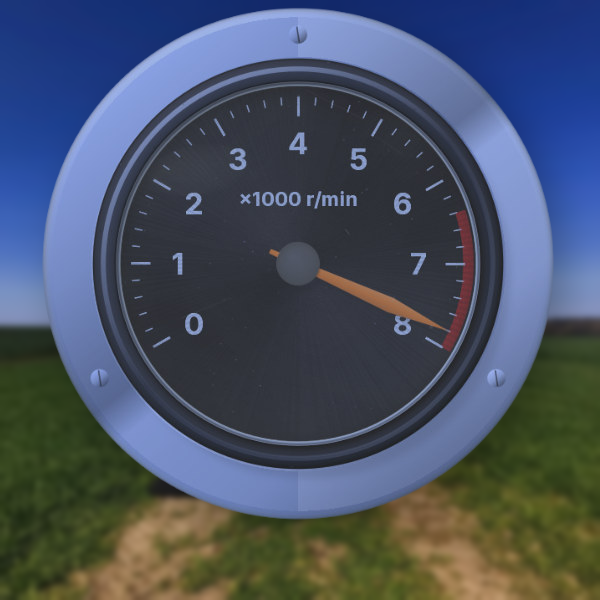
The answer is 7800 rpm
